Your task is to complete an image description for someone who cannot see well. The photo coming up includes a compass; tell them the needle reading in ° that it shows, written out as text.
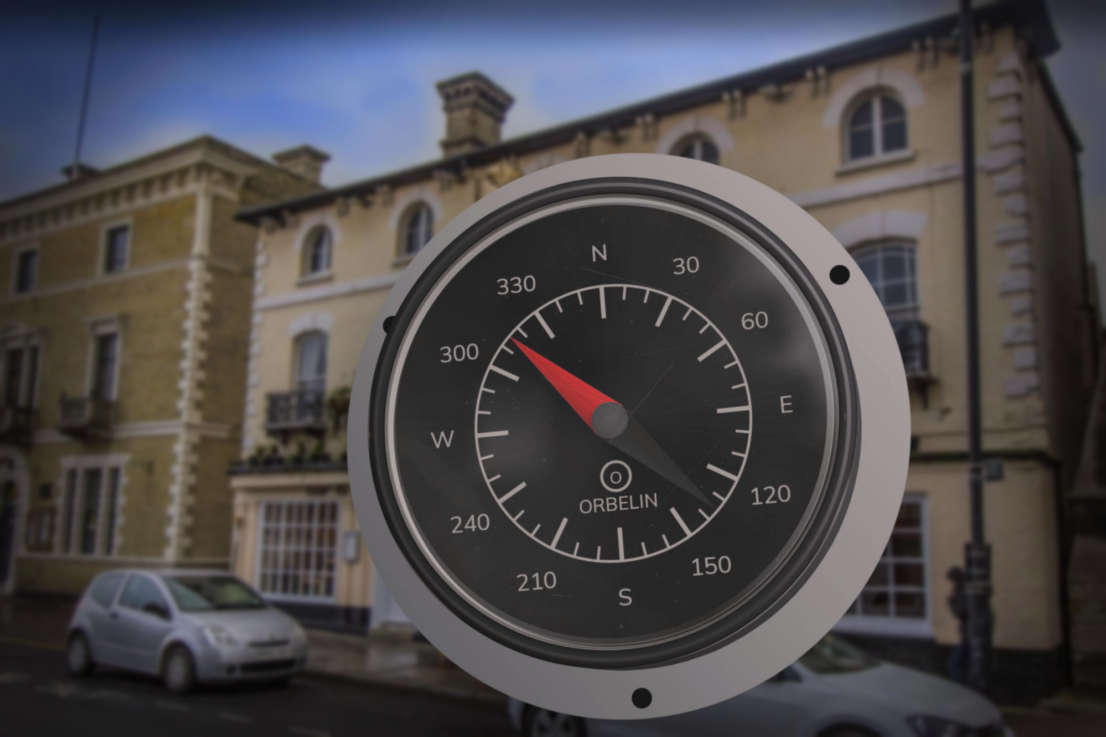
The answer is 315 °
